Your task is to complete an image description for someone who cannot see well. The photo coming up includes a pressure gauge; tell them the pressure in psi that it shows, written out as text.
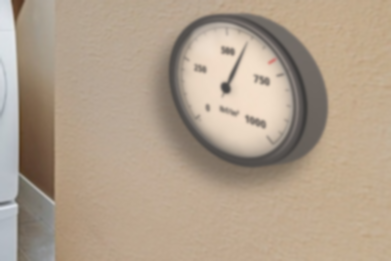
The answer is 600 psi
